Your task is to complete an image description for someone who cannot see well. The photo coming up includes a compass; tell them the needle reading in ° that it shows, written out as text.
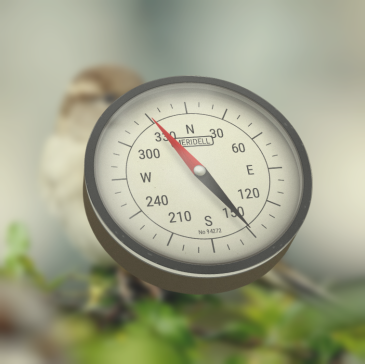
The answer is 330 °
